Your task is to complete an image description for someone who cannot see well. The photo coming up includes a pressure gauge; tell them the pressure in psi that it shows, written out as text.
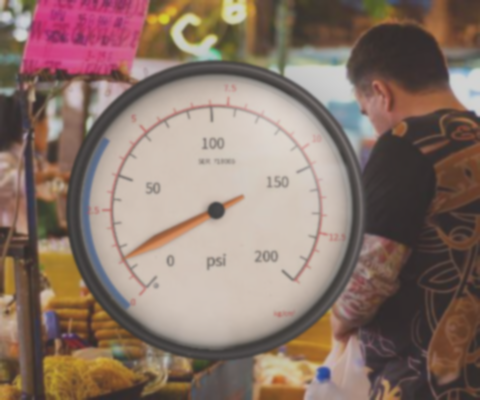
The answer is 15 psi
